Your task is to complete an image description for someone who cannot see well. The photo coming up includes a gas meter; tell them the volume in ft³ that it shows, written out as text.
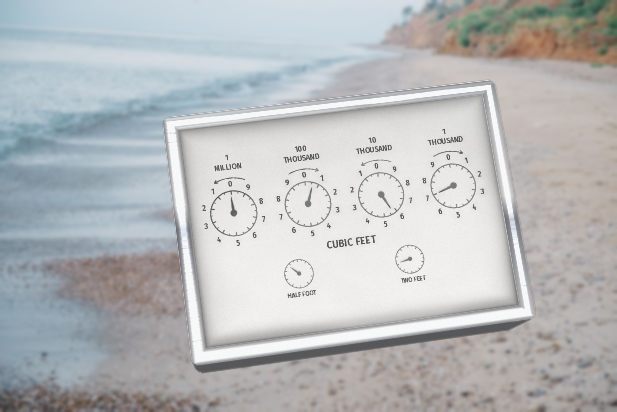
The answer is 5700 ft³
